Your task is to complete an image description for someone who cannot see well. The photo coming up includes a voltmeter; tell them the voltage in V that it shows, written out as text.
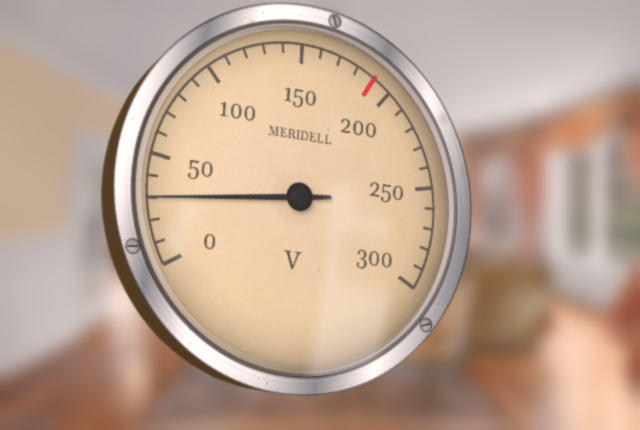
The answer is 30 V
